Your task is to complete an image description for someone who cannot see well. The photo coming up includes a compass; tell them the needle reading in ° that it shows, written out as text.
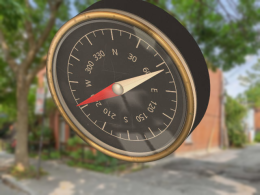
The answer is 245 °
